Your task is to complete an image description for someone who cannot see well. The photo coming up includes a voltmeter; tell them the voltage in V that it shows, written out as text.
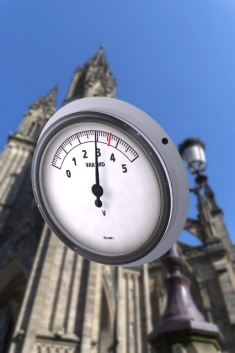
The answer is 3 V
